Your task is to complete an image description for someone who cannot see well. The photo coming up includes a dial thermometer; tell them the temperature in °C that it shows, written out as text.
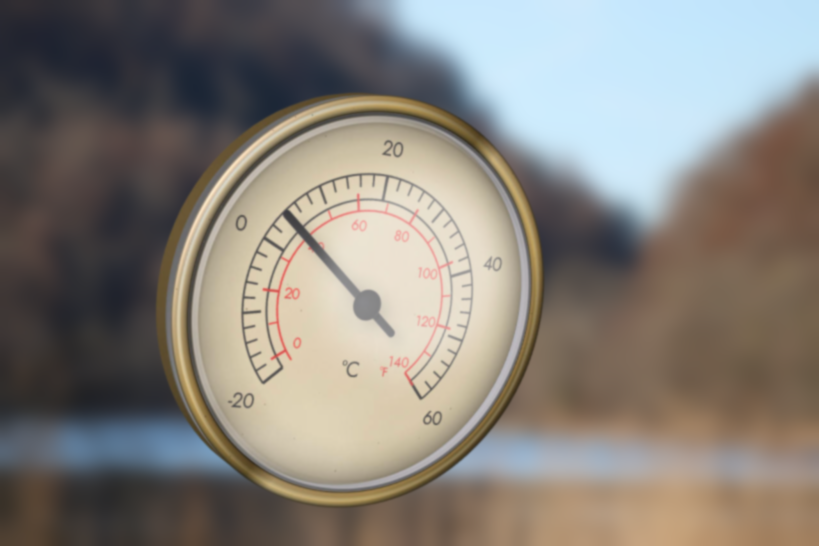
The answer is 4 °C
